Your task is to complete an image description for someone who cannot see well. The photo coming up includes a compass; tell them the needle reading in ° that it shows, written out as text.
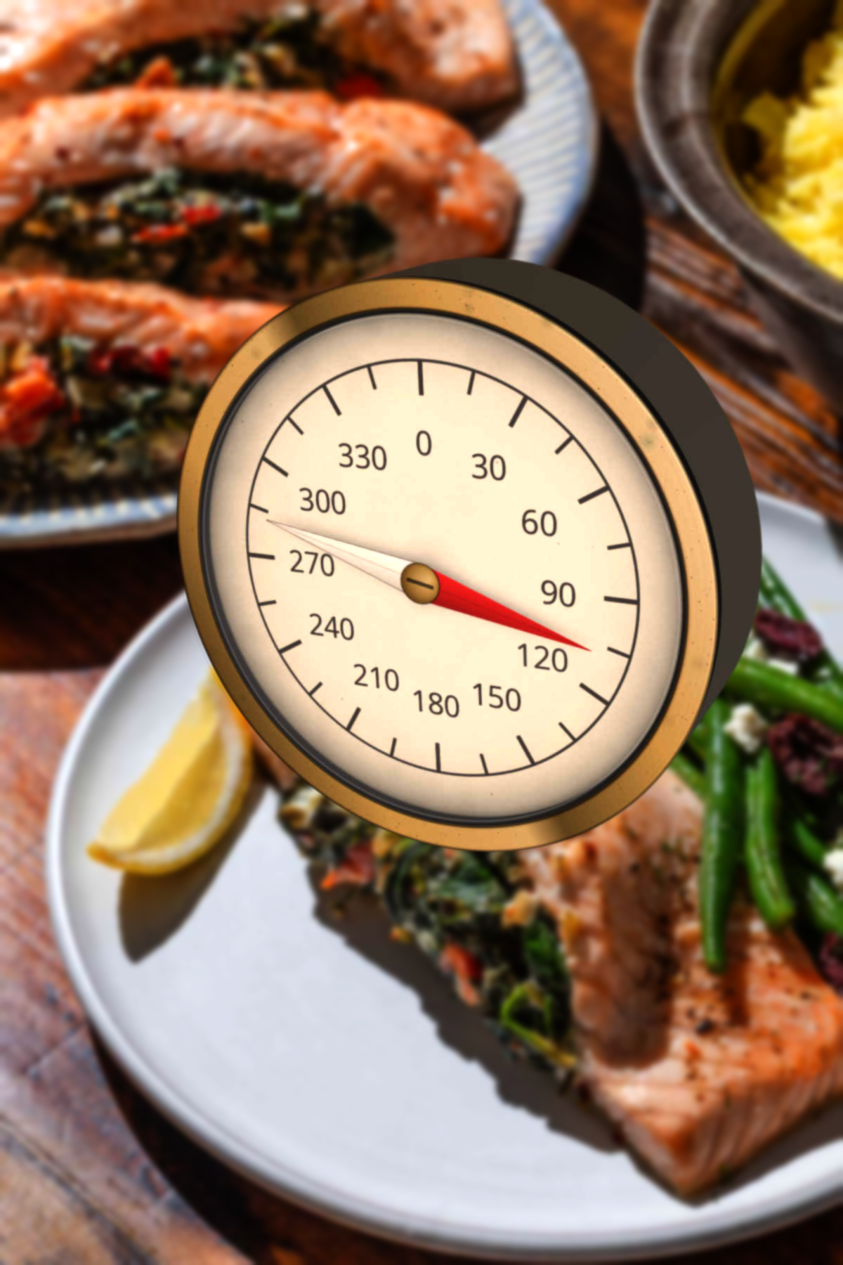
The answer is 105 °
